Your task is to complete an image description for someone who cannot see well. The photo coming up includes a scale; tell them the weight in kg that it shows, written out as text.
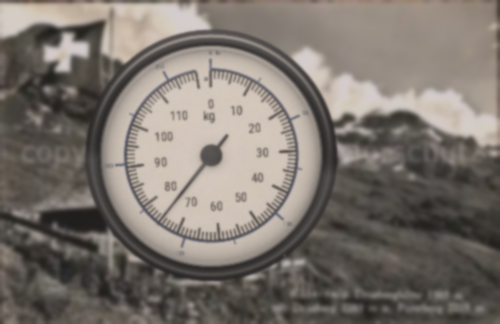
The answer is 75 kg
